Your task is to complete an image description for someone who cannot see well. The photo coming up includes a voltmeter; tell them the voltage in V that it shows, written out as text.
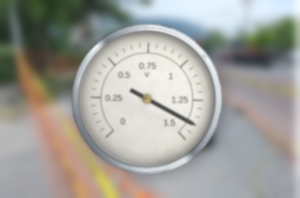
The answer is 1.4 V
